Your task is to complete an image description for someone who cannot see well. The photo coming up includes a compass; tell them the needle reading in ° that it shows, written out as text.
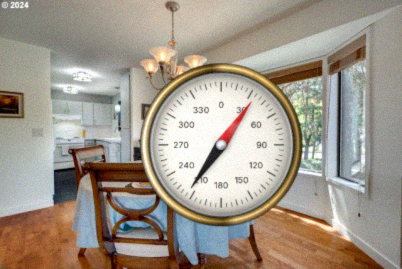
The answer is 35 °
